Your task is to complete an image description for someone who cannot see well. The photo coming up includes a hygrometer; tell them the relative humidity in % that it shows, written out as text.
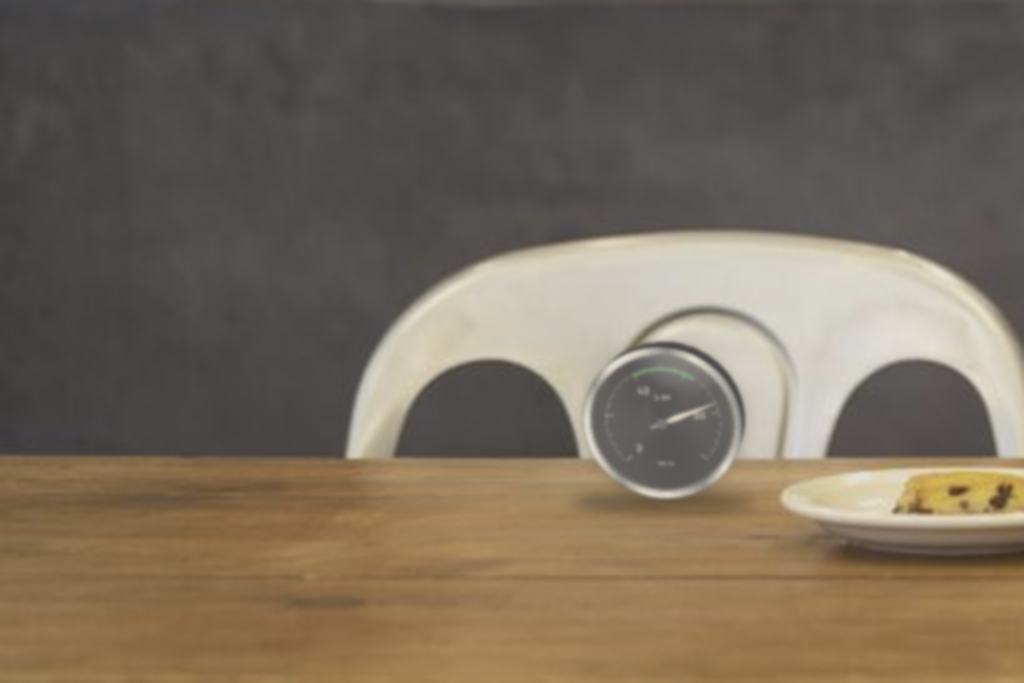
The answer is 76 %
